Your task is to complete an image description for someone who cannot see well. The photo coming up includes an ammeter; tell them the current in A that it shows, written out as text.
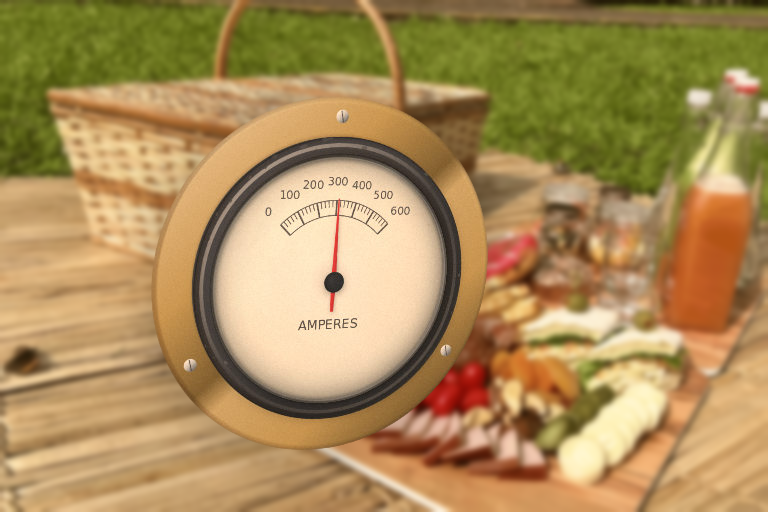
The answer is 300 A
